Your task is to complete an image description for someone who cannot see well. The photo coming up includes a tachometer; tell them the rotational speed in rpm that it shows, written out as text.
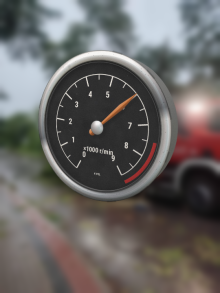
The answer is 6000 rpm
